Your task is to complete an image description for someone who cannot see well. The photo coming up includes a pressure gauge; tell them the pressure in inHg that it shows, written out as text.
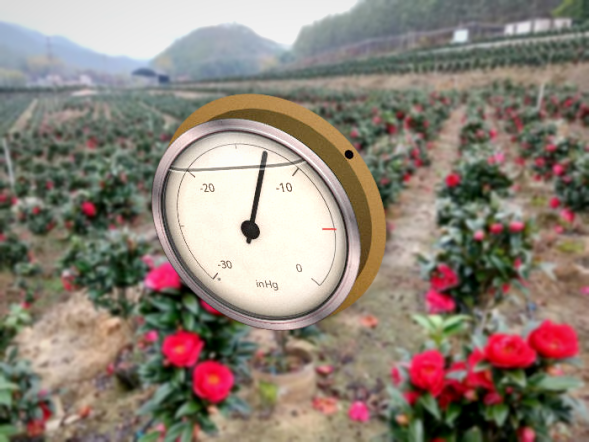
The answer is -12.5 inHg
